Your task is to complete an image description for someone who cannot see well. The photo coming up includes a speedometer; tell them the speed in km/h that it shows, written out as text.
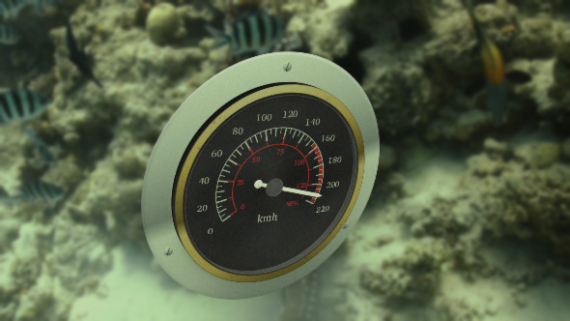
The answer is 210 km/h
